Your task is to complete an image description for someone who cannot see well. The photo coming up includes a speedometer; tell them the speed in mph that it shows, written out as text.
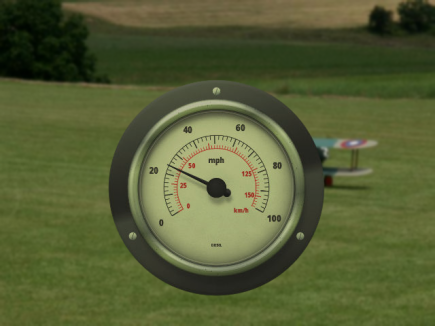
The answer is 24 mph
